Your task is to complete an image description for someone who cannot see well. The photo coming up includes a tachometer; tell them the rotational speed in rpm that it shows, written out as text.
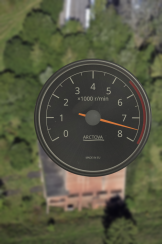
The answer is 7500 rpm
